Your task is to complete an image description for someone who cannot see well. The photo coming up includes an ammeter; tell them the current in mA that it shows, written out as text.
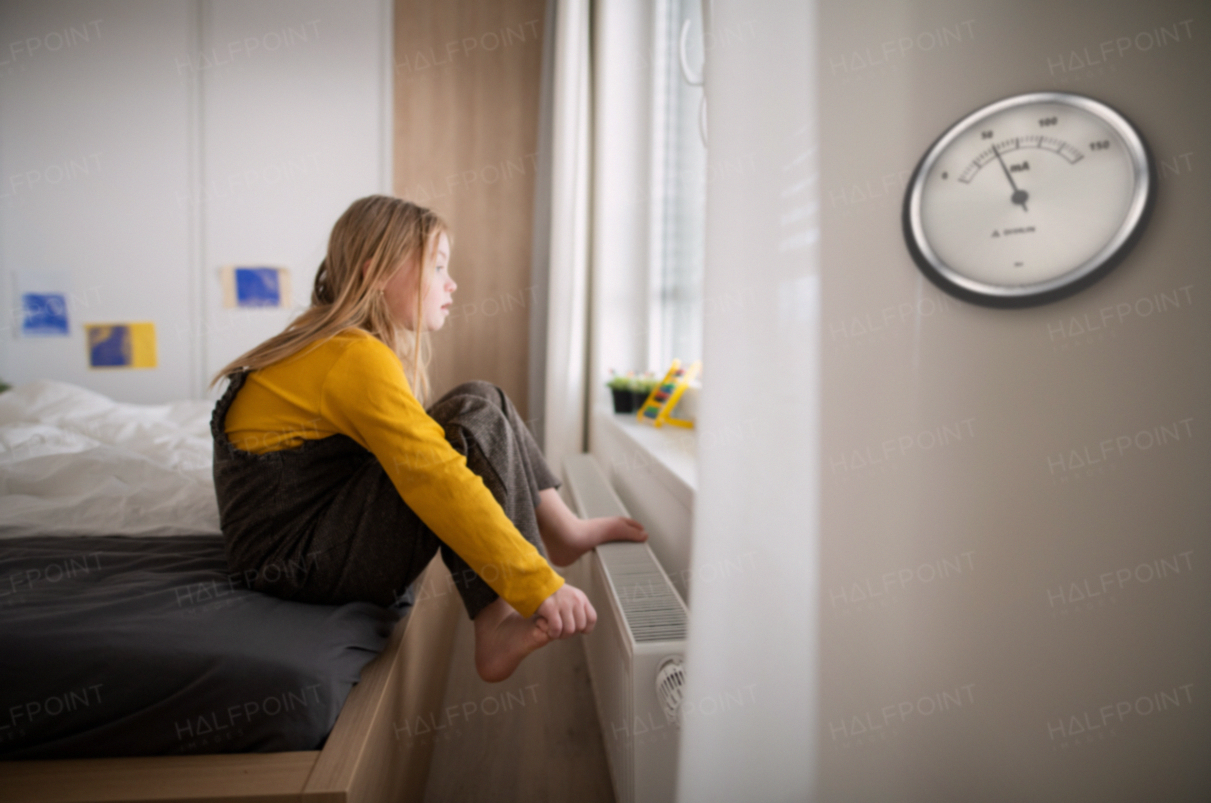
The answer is 50 mA
